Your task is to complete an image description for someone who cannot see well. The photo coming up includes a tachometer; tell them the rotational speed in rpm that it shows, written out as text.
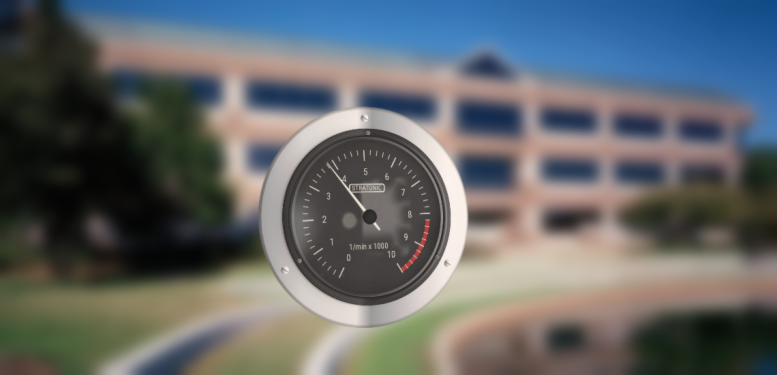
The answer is 3800 rpm
